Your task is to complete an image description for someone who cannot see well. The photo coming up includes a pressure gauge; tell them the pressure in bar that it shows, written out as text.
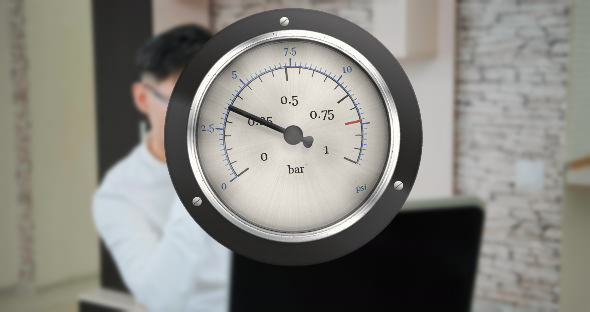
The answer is 0.25 bar
